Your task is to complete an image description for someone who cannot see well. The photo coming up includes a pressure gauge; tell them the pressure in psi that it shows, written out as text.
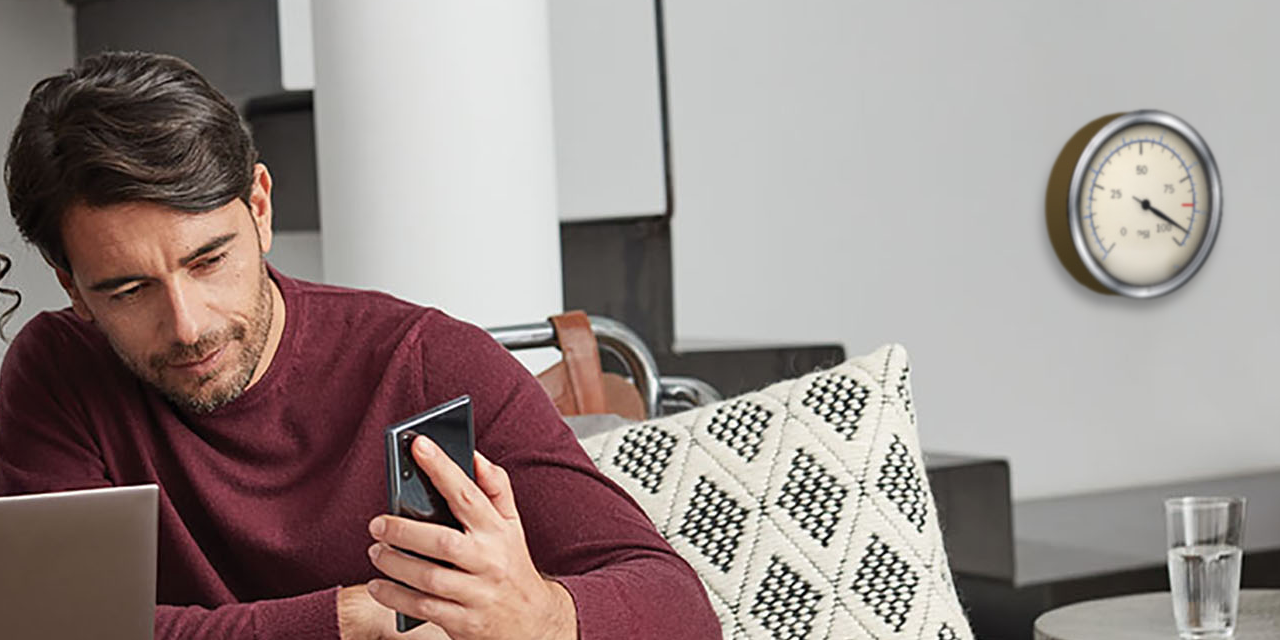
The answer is 95 psi
